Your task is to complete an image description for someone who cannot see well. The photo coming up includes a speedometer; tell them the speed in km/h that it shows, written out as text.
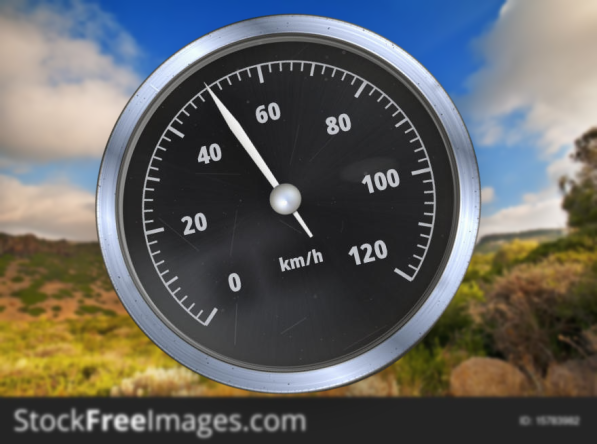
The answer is 50 km/h
